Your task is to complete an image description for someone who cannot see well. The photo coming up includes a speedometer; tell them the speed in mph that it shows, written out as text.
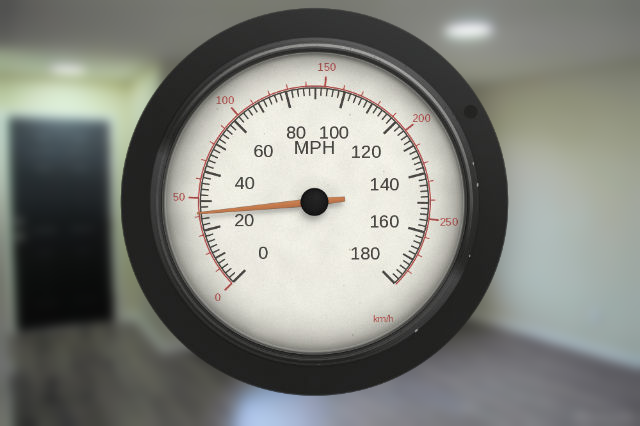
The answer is 26 mph
